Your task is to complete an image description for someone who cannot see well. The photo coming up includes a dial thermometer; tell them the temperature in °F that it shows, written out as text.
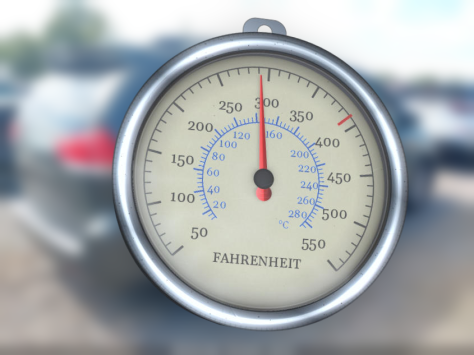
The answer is 290 °F
